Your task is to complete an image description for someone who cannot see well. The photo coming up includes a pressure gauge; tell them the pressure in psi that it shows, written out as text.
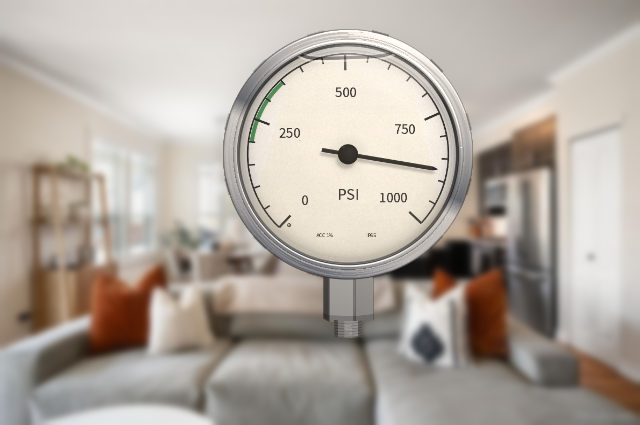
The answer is 875 psi
